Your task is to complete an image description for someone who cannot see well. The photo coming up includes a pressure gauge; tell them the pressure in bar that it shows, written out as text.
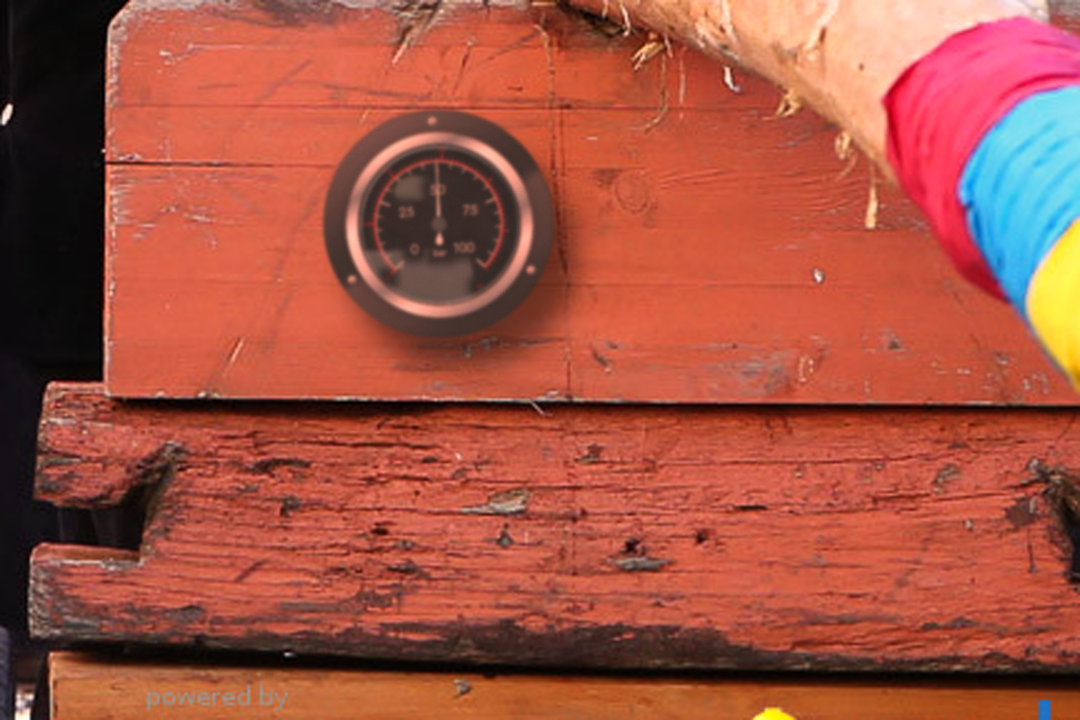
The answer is 50 bar
